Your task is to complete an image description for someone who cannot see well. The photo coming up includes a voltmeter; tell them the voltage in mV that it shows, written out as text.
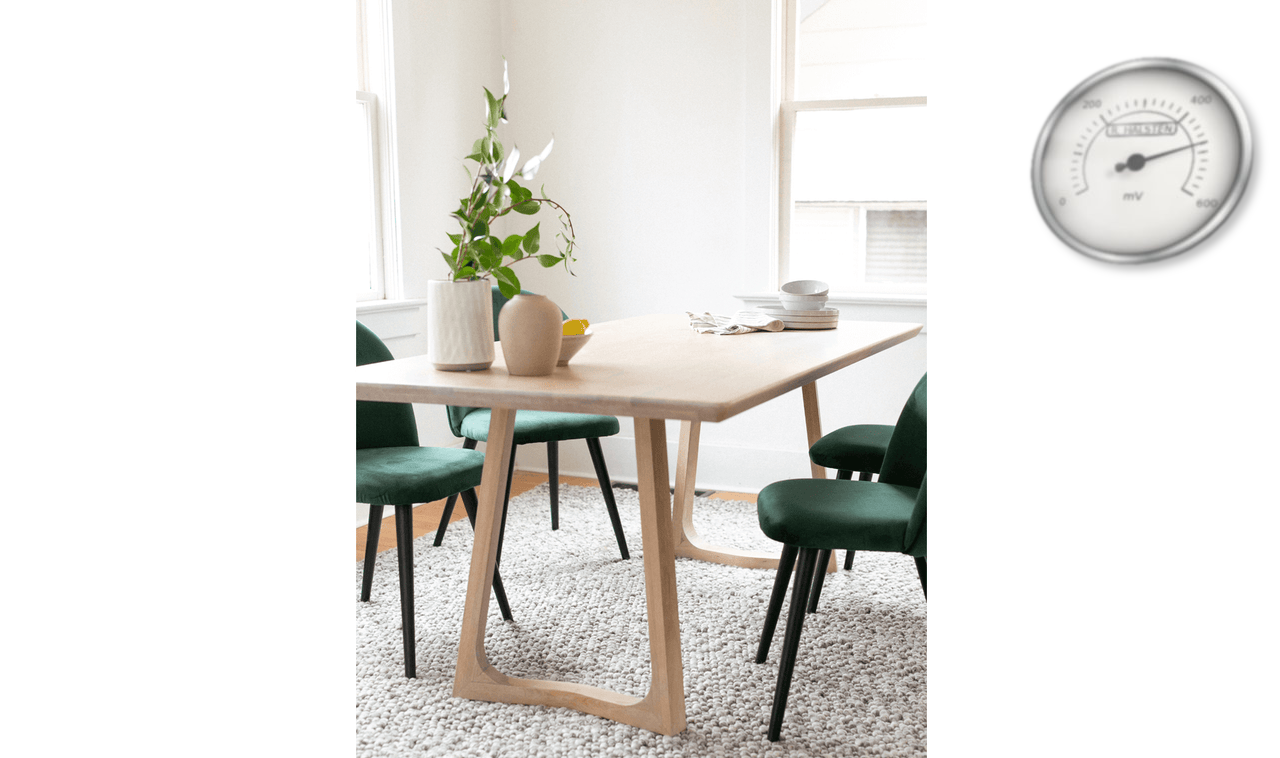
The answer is 480 mV
